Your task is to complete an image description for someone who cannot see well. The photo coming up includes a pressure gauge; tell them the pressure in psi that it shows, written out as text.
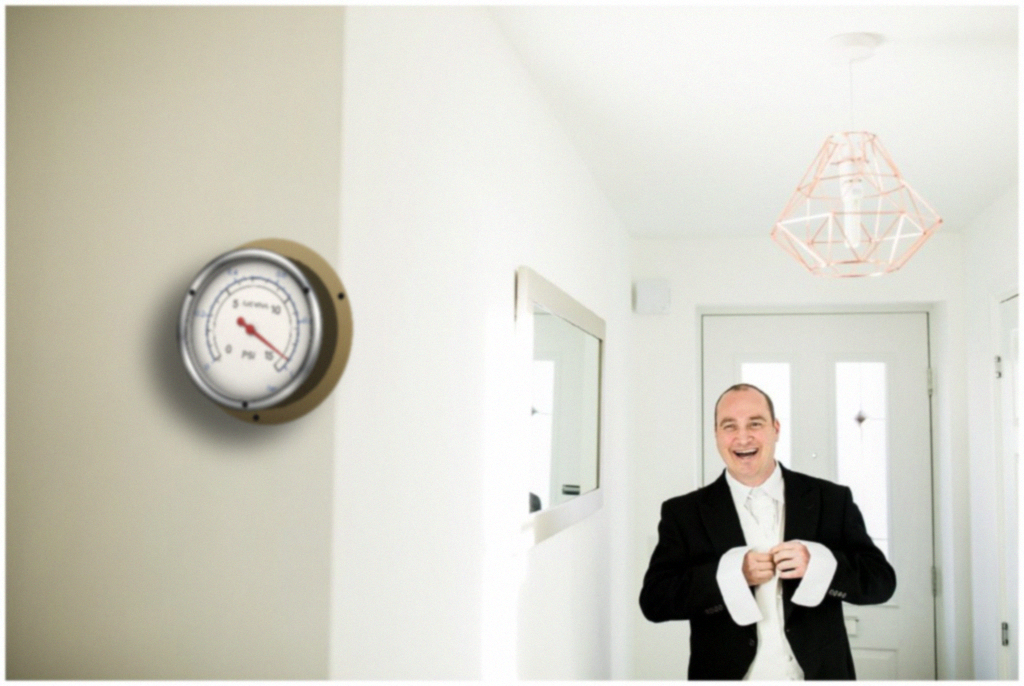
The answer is 14 psi
